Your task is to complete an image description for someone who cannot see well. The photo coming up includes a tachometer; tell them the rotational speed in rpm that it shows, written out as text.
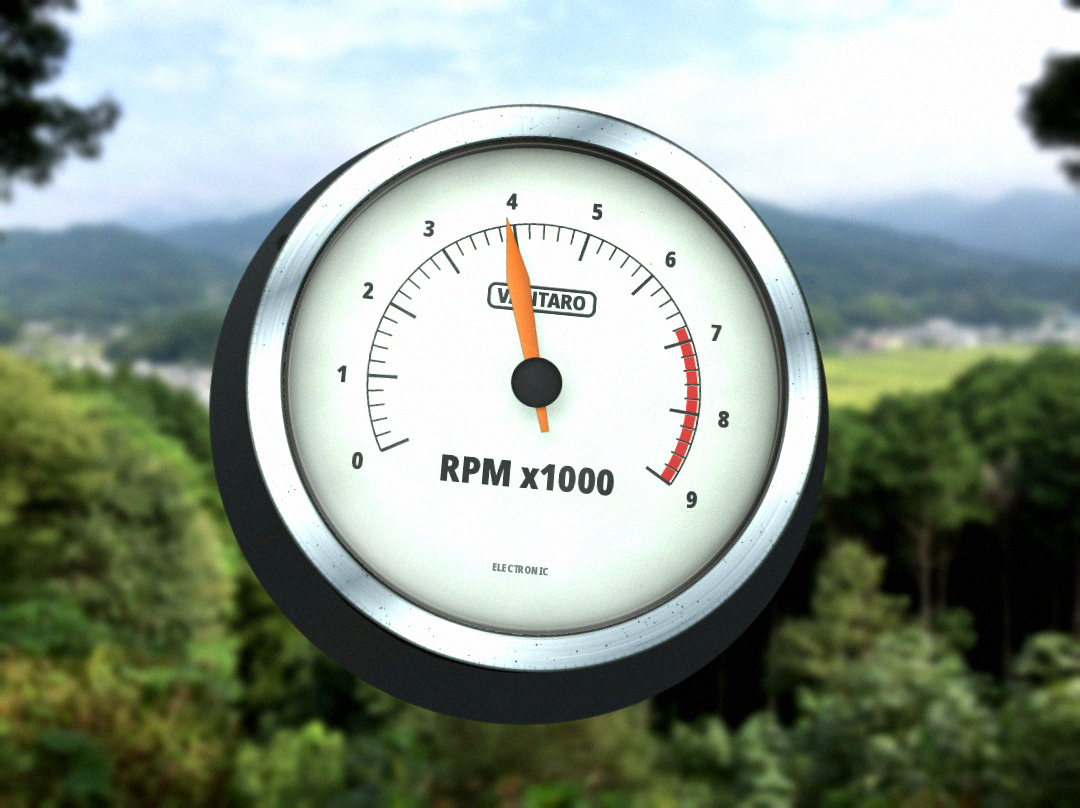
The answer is 3900 rpm
